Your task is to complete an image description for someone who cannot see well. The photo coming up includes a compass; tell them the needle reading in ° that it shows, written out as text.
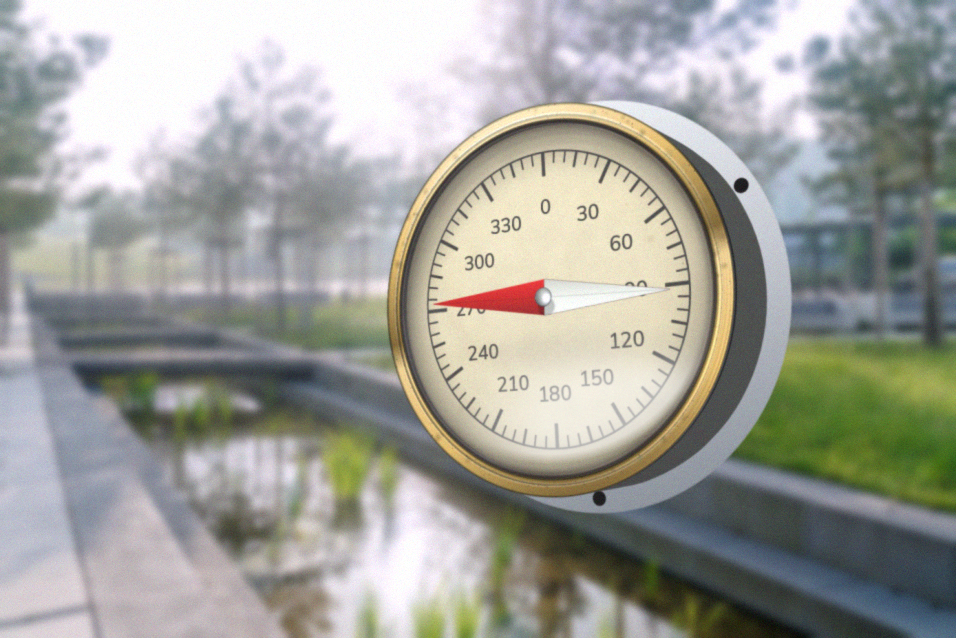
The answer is 272.5 °
